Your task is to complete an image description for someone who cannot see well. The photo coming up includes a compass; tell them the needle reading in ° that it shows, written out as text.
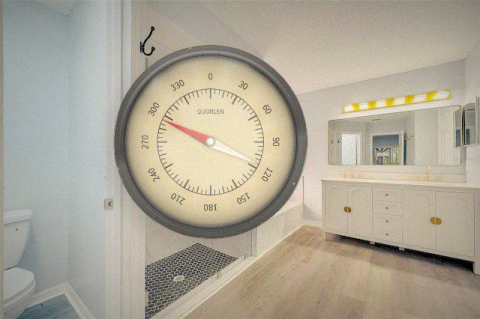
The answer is 295 °
